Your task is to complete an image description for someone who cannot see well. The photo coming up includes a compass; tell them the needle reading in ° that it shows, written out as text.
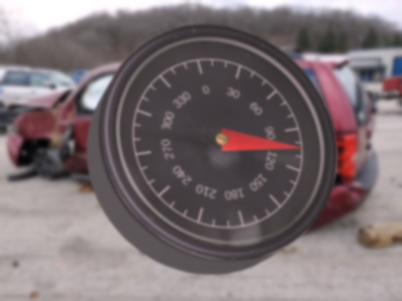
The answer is 105 °
